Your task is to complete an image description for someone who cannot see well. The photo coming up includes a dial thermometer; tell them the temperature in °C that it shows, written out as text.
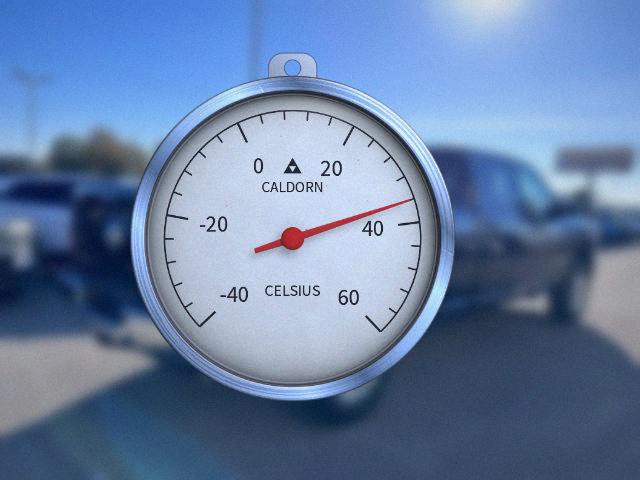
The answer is 36 °C
